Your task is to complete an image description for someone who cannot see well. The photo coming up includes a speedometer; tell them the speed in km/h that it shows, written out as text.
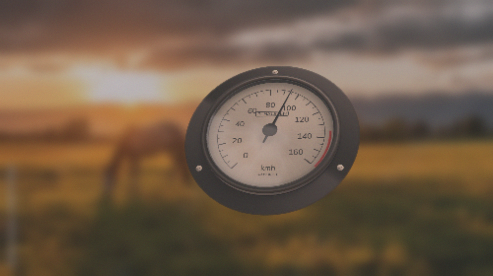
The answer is 95 km/h
